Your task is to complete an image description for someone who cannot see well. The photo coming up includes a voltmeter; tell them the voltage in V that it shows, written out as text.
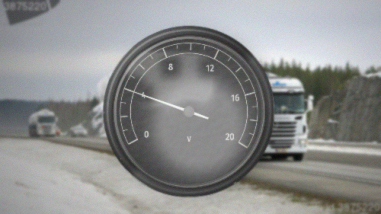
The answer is 4 V
